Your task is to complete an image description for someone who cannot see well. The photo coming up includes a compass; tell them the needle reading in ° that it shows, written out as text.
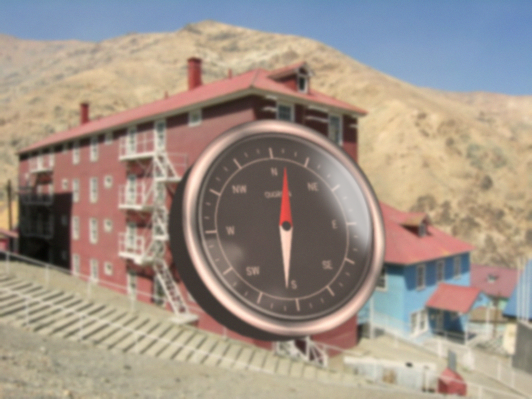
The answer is 10 °
